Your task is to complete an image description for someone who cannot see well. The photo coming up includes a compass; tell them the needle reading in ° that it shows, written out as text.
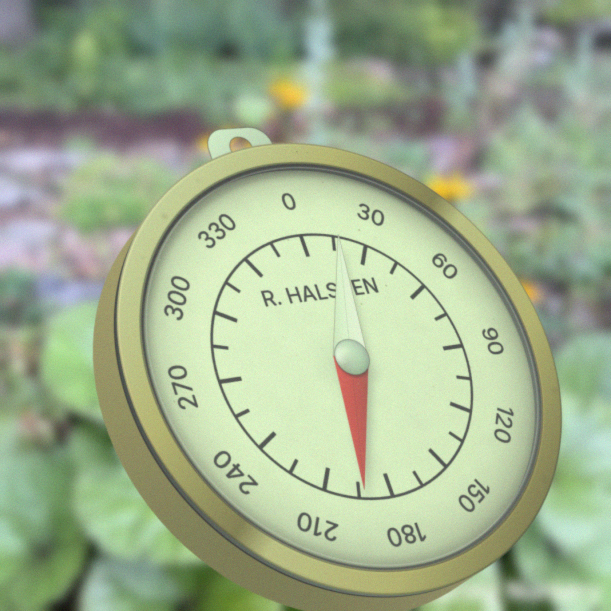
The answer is 195 °
